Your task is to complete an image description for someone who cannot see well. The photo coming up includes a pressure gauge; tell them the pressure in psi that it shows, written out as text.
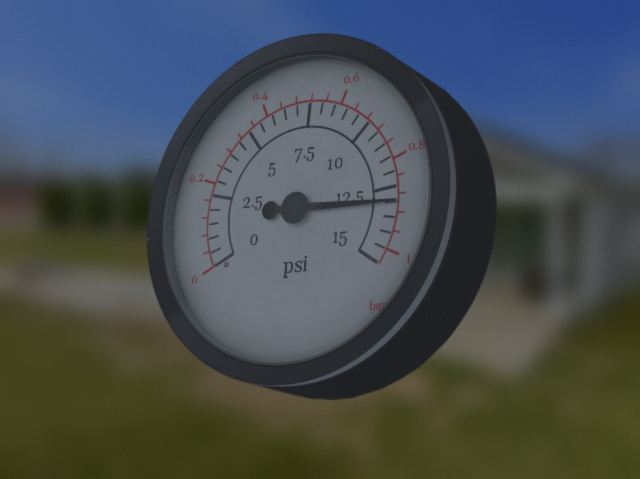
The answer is 13 psi
